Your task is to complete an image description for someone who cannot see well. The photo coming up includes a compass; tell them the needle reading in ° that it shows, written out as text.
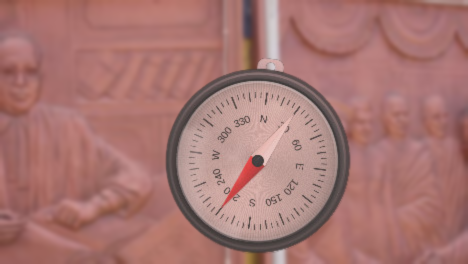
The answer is 210 °
